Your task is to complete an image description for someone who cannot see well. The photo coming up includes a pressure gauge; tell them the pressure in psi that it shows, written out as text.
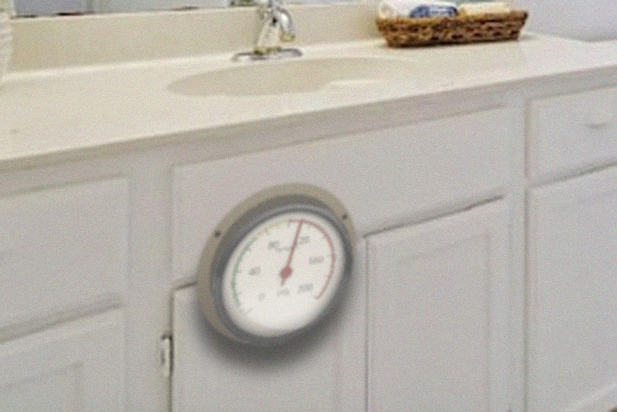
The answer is 110 psi
